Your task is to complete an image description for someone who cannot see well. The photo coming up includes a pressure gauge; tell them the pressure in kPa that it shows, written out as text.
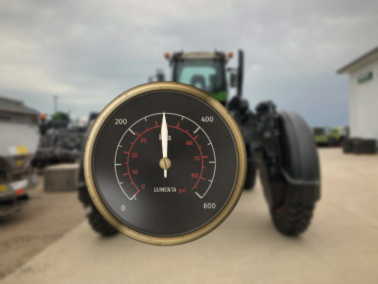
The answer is 300 kPa
